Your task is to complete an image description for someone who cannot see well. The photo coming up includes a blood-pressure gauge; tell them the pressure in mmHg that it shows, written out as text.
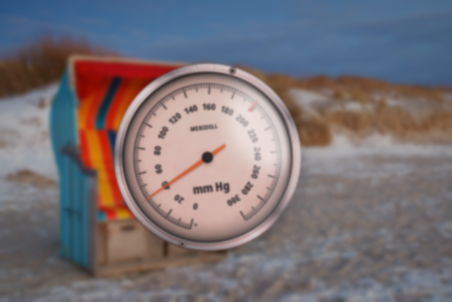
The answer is 40 mmHg
